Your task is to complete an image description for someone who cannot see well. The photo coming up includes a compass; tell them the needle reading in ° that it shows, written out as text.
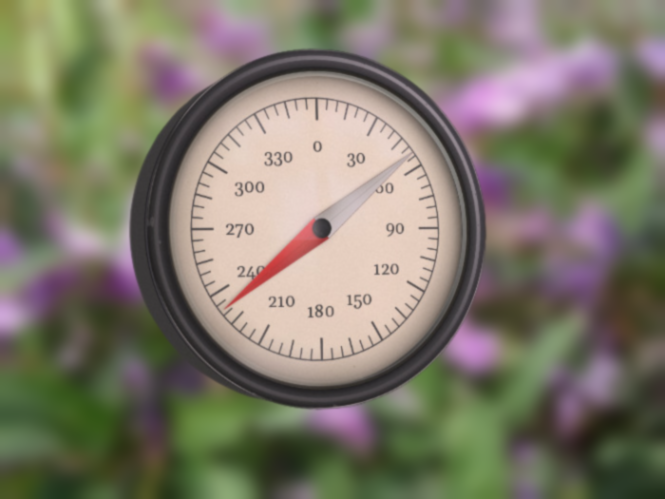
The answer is 232.5 °
